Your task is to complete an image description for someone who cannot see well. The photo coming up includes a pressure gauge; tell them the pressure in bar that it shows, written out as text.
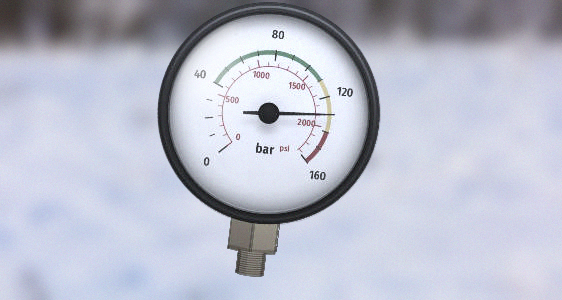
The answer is 130 bar
